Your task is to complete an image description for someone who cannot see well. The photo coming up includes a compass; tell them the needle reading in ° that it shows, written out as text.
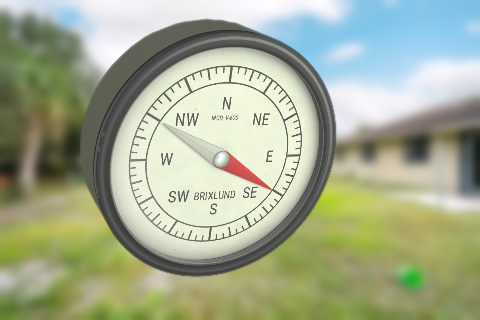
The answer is 120 °
